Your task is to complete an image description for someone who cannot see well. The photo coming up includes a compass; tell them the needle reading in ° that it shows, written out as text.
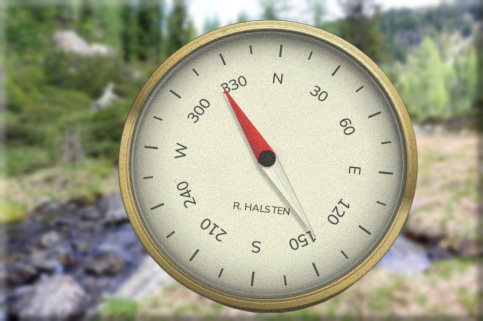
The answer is 322.5 °
